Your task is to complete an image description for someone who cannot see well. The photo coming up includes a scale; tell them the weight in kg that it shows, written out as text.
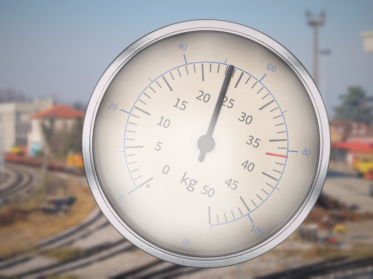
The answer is 23.5 kg
